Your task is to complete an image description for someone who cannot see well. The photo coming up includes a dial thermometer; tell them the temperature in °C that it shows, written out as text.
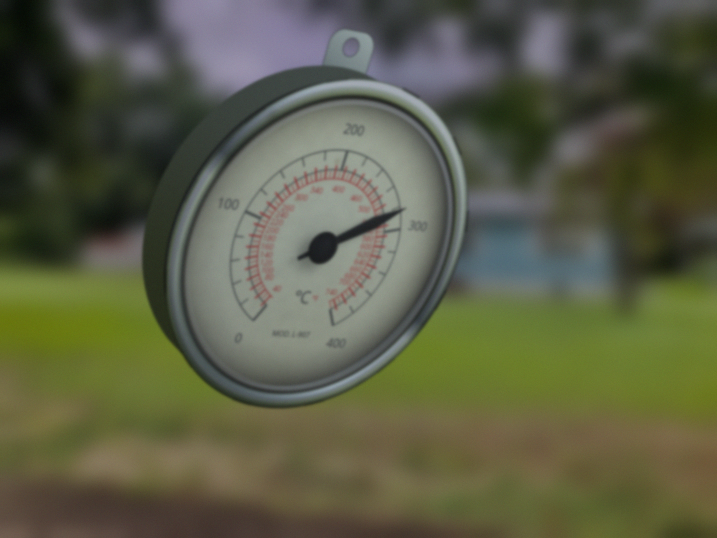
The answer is 280 °C
